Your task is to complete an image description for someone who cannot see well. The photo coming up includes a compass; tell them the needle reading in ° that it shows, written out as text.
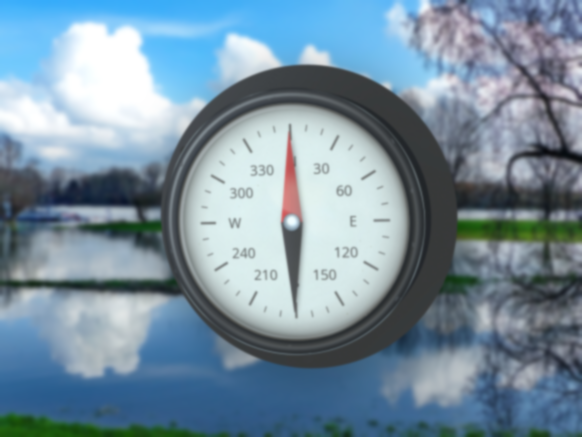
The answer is 0 °
